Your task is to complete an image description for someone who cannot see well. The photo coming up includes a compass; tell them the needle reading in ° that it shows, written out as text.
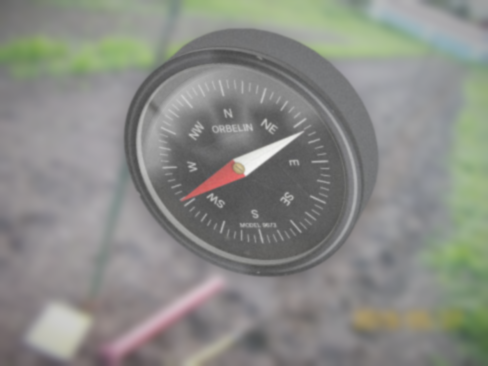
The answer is 245 °
